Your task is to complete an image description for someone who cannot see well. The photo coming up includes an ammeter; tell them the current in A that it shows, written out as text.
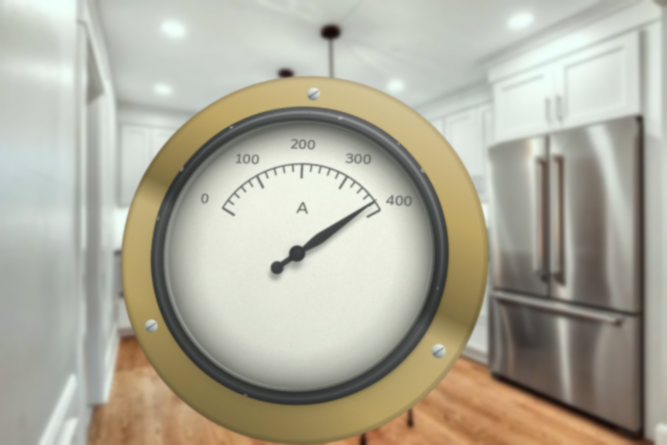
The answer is 380 A
